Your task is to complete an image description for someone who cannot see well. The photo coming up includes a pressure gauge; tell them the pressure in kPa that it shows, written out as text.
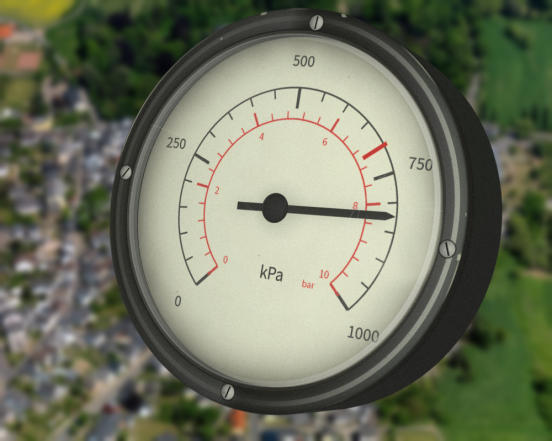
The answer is 825 kPa
